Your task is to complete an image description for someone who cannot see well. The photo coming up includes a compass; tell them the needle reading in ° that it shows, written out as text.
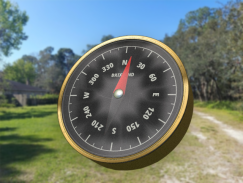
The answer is 10 °
